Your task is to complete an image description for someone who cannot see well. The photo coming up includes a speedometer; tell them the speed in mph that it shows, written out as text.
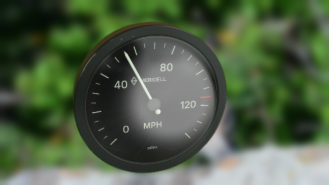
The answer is 55 mph
